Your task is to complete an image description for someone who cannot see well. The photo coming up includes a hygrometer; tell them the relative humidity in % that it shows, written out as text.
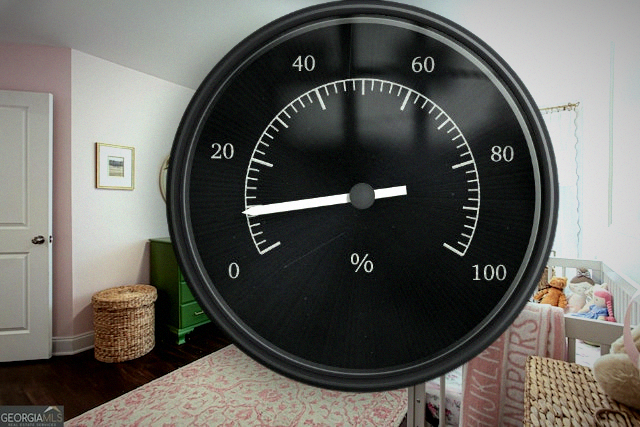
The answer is 9 %
